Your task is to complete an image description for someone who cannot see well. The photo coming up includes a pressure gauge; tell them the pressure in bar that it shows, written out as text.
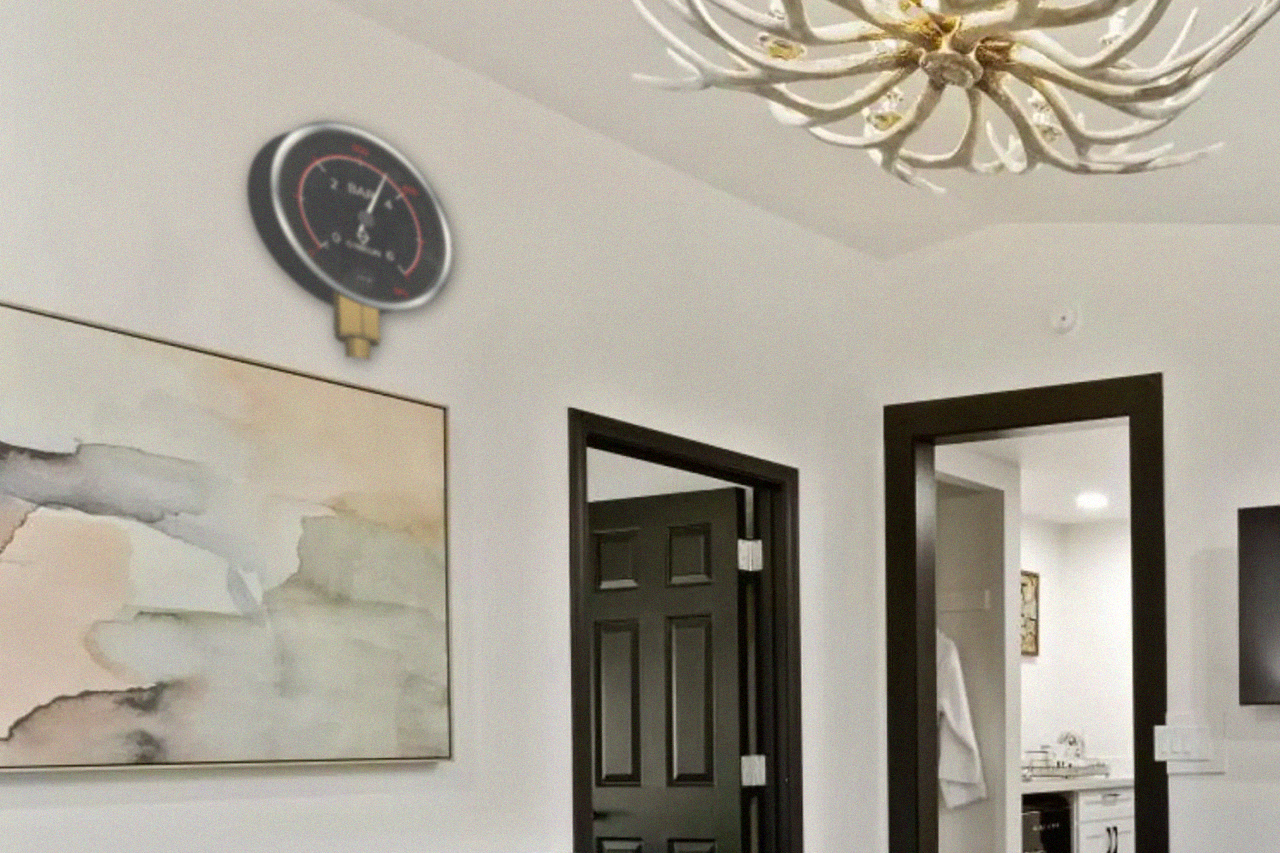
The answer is 3.5 bar
